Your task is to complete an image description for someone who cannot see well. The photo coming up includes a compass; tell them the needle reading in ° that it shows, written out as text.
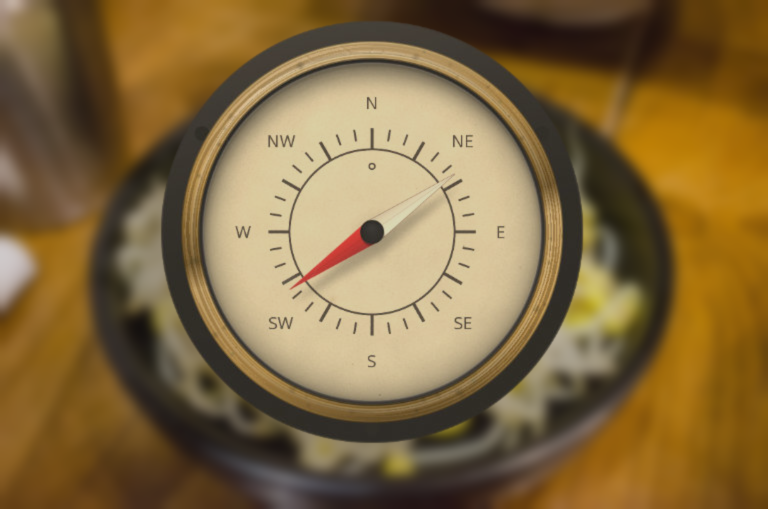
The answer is 235 °
